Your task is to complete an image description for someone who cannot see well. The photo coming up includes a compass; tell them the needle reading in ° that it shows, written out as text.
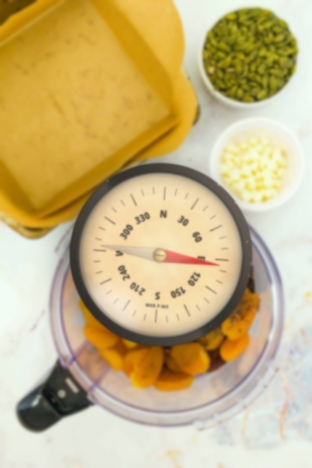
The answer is 95 °
